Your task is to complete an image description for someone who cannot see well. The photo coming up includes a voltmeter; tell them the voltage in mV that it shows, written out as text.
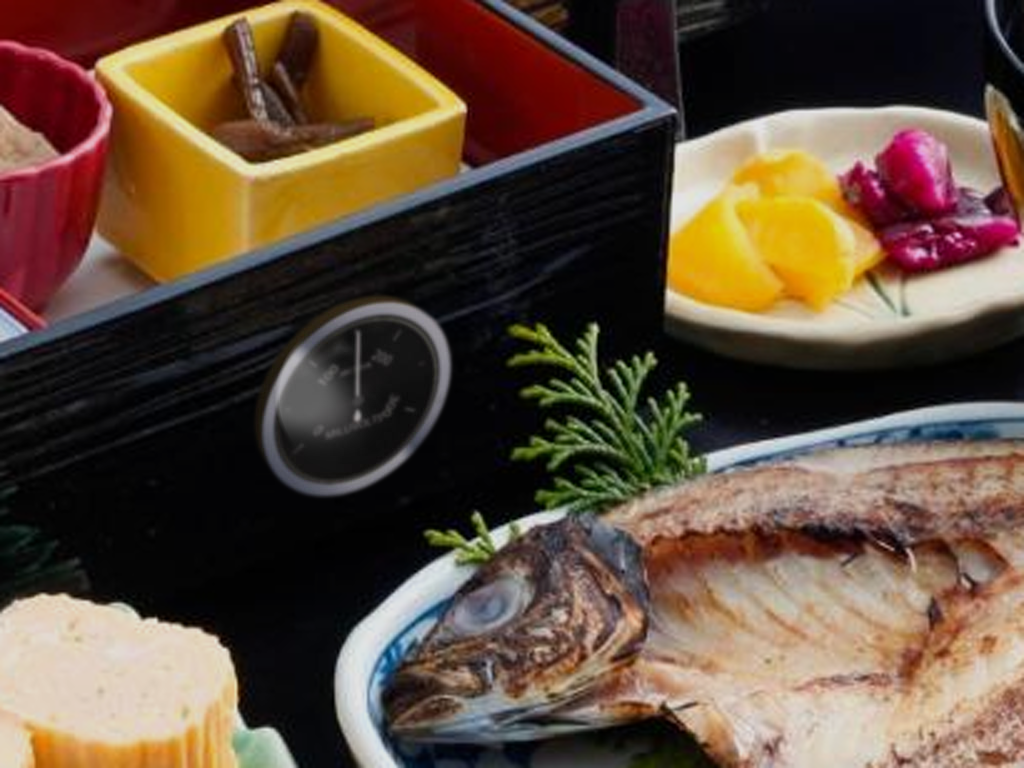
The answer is 150 mV
